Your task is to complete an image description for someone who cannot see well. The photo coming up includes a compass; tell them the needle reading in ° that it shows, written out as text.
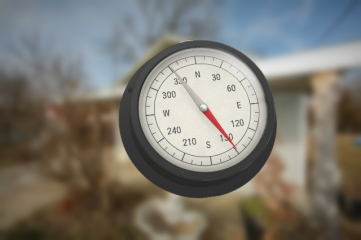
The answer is 150 °
